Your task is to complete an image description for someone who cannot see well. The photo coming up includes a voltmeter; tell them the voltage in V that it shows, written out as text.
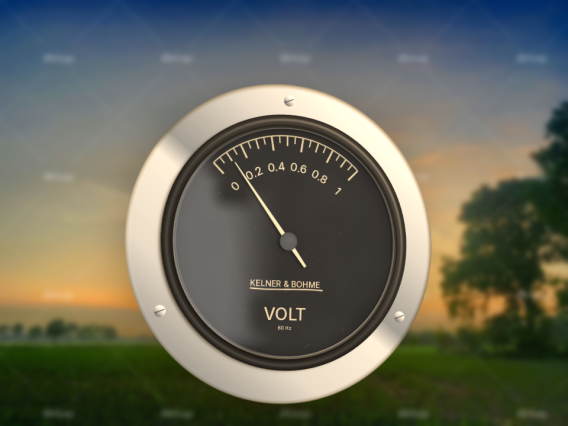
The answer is 0.1 V
